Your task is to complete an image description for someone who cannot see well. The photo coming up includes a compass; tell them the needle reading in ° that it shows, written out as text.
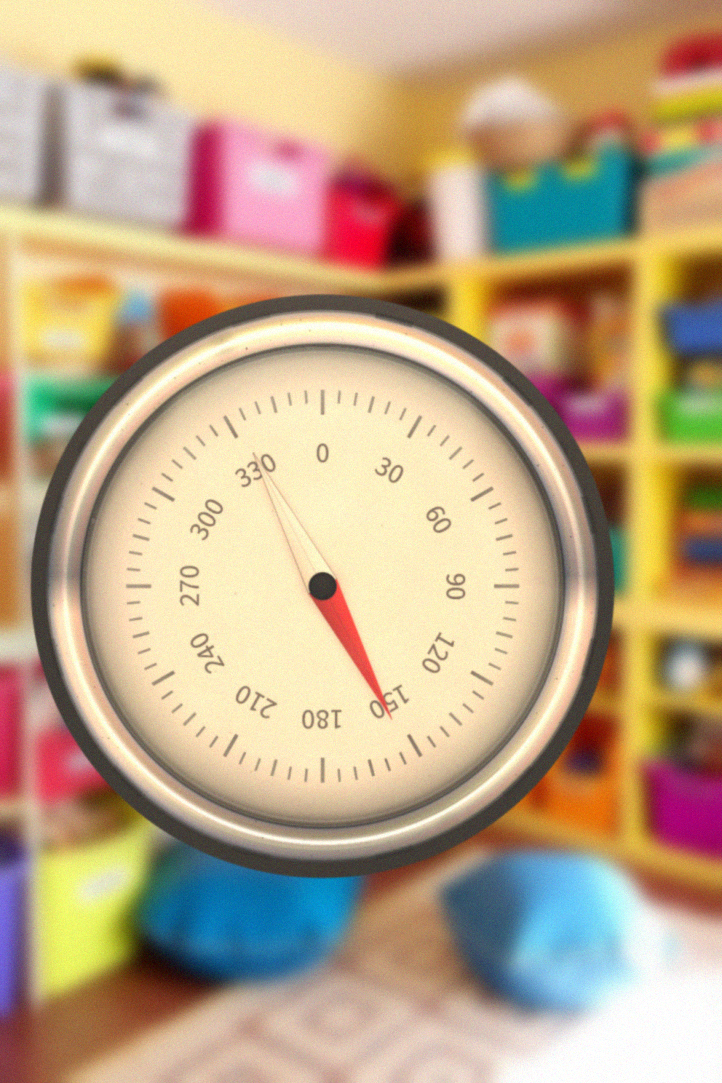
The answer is 152.5 °
